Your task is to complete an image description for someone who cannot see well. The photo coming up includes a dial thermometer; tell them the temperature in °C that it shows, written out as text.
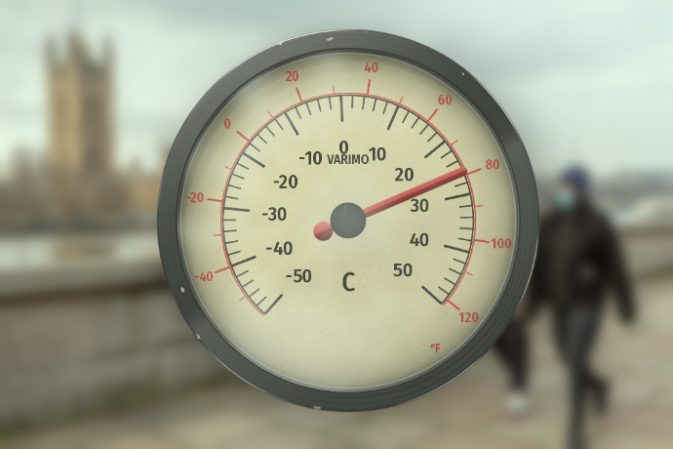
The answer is 26 °C
